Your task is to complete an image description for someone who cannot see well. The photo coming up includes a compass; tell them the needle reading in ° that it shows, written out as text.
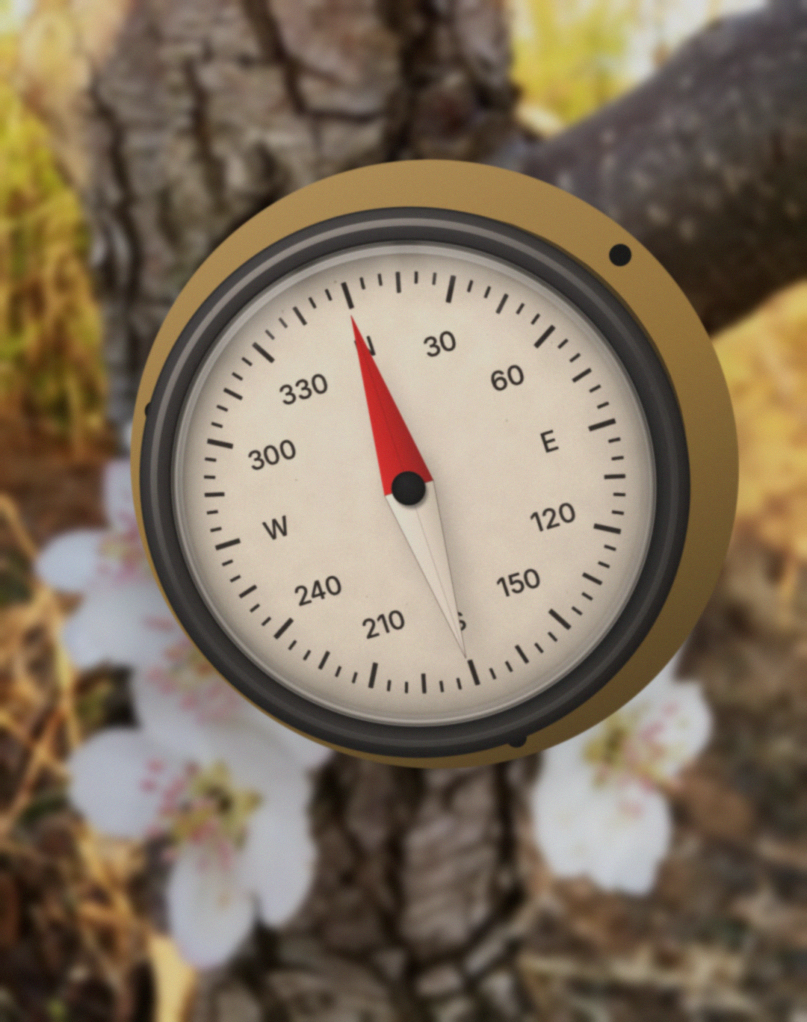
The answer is 0 °
